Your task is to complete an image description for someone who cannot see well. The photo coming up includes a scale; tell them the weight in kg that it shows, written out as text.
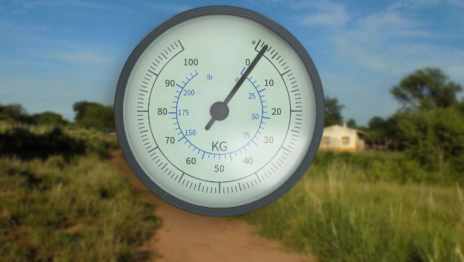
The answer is 2 kg
